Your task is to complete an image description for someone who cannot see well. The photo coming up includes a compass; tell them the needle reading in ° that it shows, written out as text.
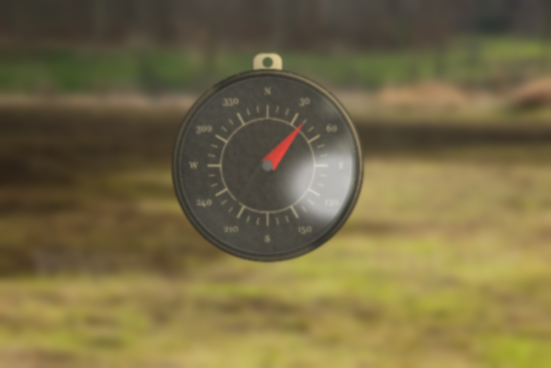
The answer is 40 °
